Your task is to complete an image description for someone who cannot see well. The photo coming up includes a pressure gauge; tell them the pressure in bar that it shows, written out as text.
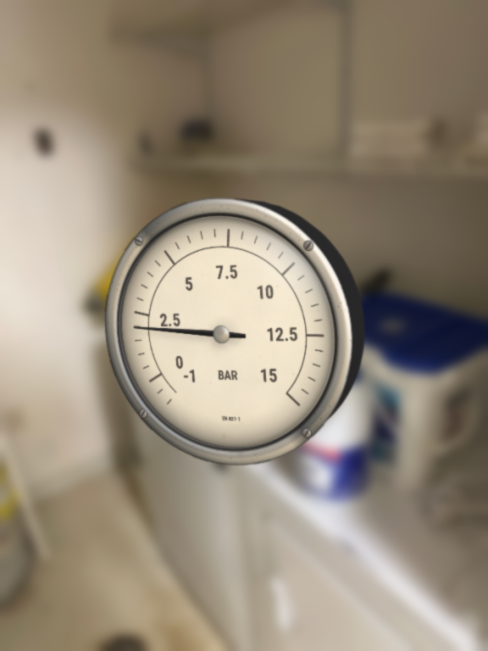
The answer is 2 bar
